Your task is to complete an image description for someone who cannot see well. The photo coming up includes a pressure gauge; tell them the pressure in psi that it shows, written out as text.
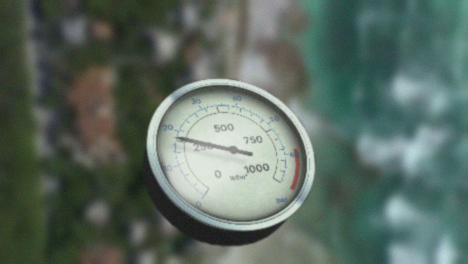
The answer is 250 psi
